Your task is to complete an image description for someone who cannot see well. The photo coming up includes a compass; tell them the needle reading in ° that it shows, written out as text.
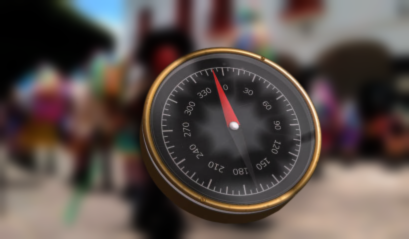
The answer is 350 °
